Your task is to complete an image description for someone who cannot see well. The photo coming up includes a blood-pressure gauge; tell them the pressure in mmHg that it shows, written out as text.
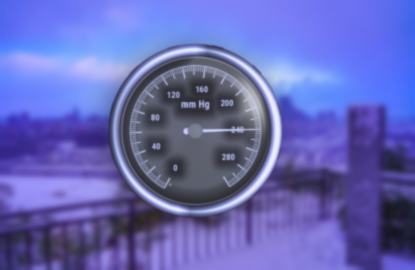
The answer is 240 mmHg
